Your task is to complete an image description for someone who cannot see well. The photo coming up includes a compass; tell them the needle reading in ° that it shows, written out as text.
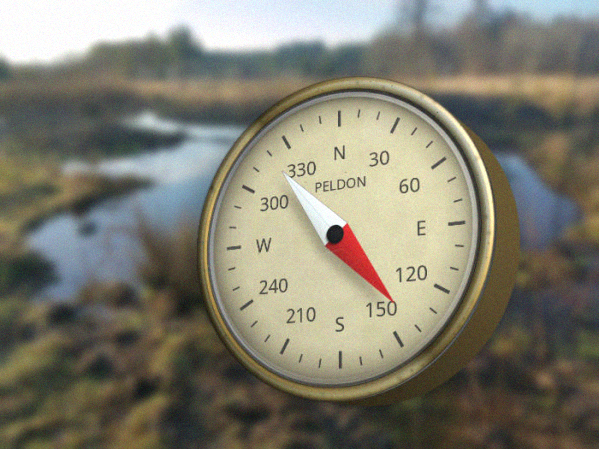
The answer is 140 °
